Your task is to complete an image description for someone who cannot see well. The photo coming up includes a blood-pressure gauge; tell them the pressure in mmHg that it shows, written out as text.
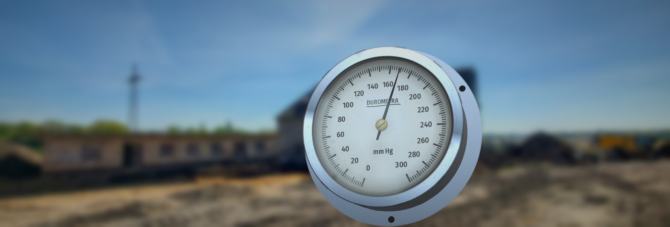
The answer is 170 mmHg
